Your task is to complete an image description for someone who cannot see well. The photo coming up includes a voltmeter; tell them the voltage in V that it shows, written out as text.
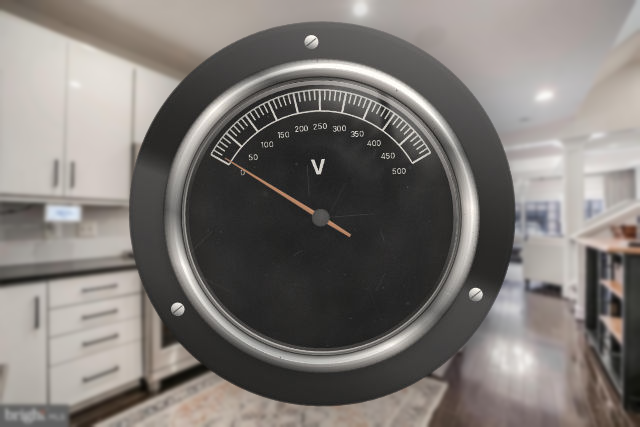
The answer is 10 V
